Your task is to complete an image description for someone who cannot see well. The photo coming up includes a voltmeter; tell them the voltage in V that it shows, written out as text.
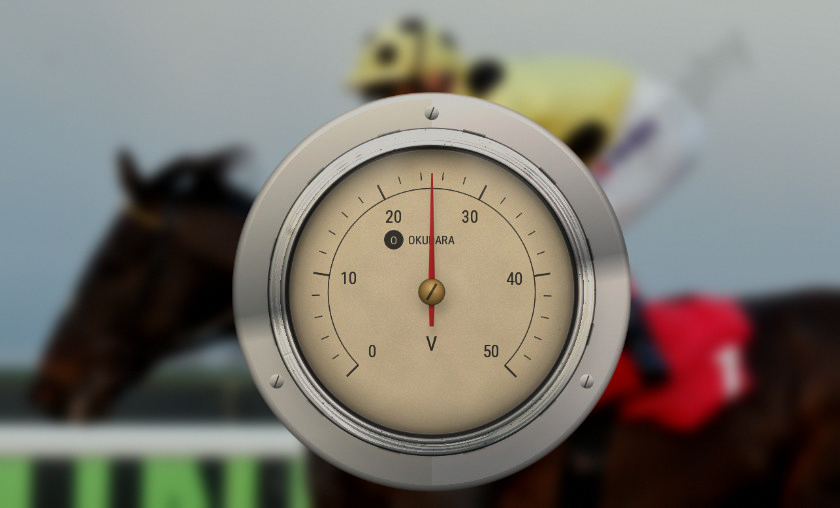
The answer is 25 V
